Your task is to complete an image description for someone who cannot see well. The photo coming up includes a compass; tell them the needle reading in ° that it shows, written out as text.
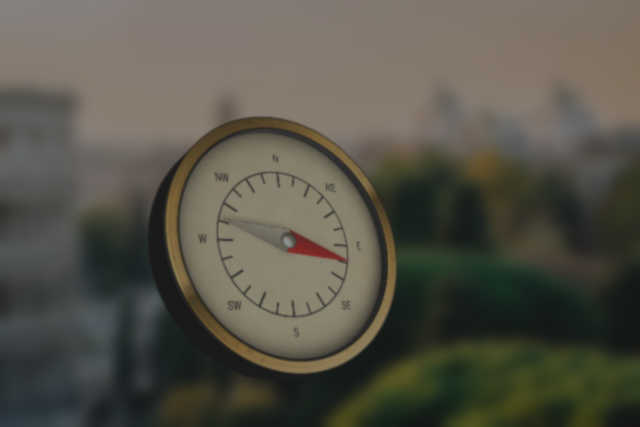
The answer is 105 °
